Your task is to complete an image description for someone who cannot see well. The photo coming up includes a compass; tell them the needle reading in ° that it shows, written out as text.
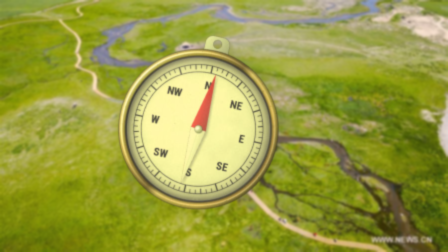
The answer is 5 °
